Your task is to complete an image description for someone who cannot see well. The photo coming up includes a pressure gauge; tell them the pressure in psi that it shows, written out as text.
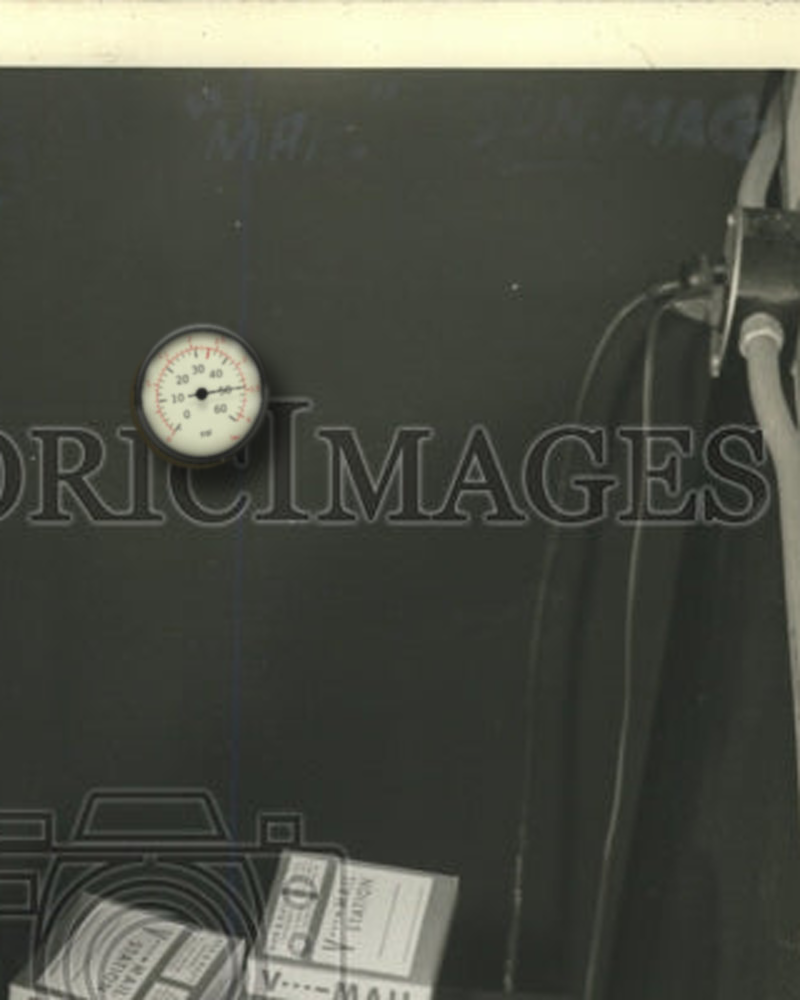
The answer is 50 psi
